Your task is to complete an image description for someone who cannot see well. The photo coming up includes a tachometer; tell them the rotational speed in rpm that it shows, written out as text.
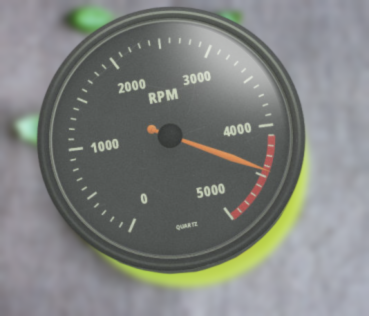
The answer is 4450 rpm
